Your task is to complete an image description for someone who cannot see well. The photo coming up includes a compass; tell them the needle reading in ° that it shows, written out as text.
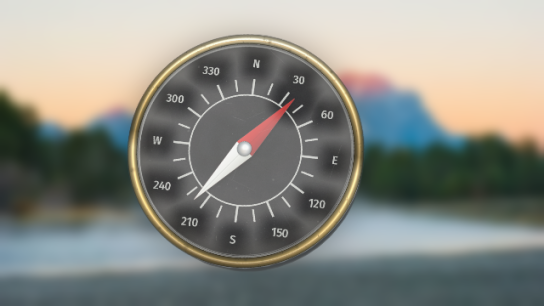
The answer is 37.5 °
